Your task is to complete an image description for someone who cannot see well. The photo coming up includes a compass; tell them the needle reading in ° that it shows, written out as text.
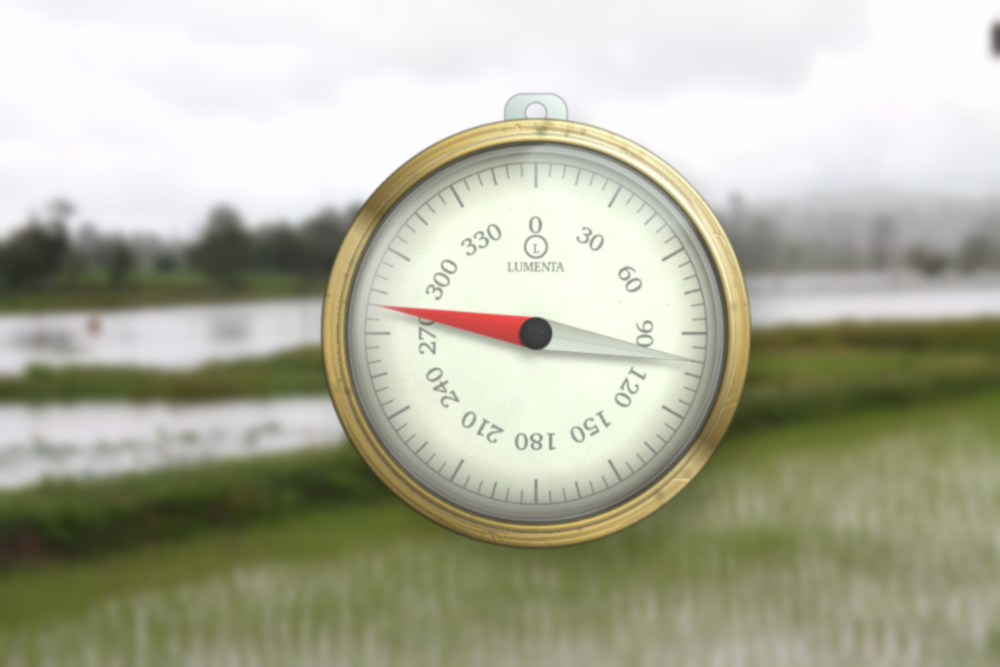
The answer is 280 °
